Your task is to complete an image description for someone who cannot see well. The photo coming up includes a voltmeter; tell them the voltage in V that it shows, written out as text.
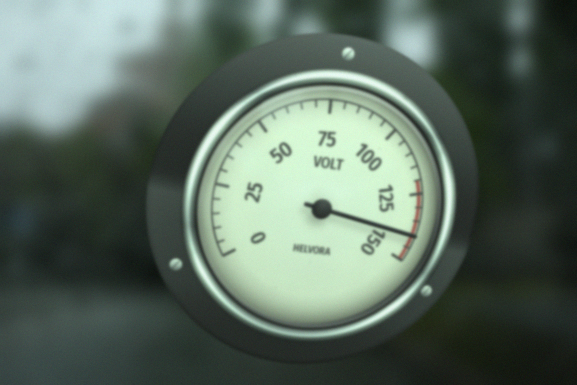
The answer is 140 V
